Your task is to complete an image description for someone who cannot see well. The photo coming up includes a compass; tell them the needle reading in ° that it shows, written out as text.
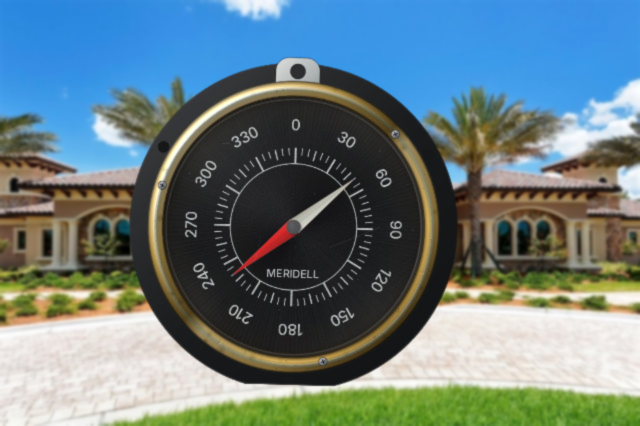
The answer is 230 °
